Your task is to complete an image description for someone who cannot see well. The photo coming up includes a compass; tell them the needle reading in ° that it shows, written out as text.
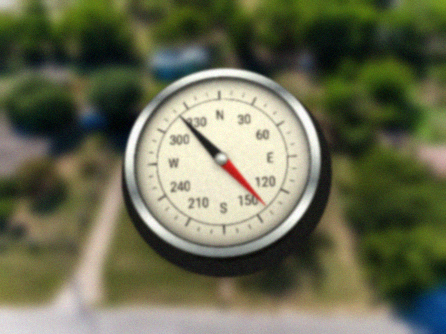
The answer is 140 °
